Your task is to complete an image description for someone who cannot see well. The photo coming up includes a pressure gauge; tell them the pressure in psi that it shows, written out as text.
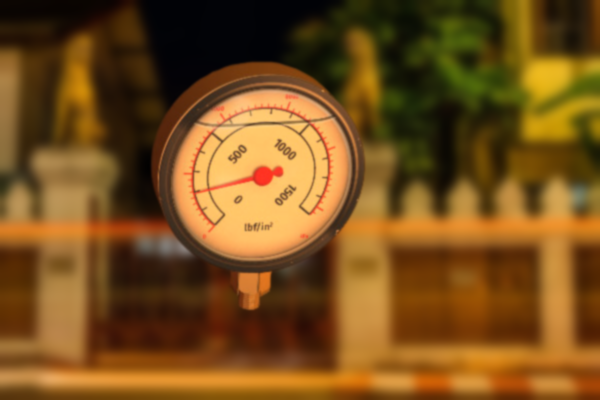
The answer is 200 psi
